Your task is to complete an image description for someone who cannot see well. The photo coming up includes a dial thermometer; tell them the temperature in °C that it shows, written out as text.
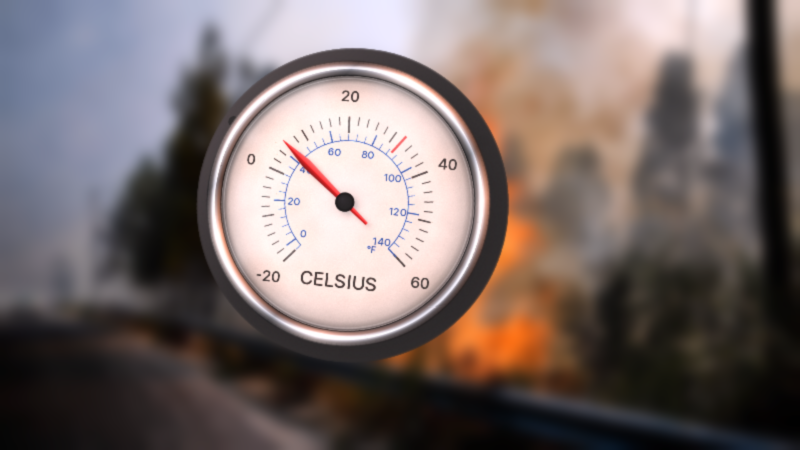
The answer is 6 °C
